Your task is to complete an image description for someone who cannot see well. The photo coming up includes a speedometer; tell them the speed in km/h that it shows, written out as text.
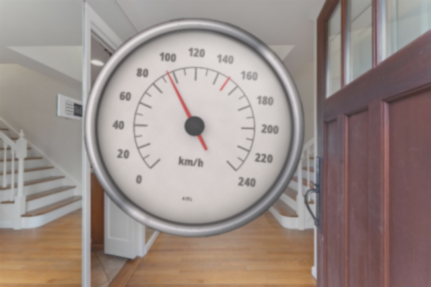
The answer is 95 km/h
